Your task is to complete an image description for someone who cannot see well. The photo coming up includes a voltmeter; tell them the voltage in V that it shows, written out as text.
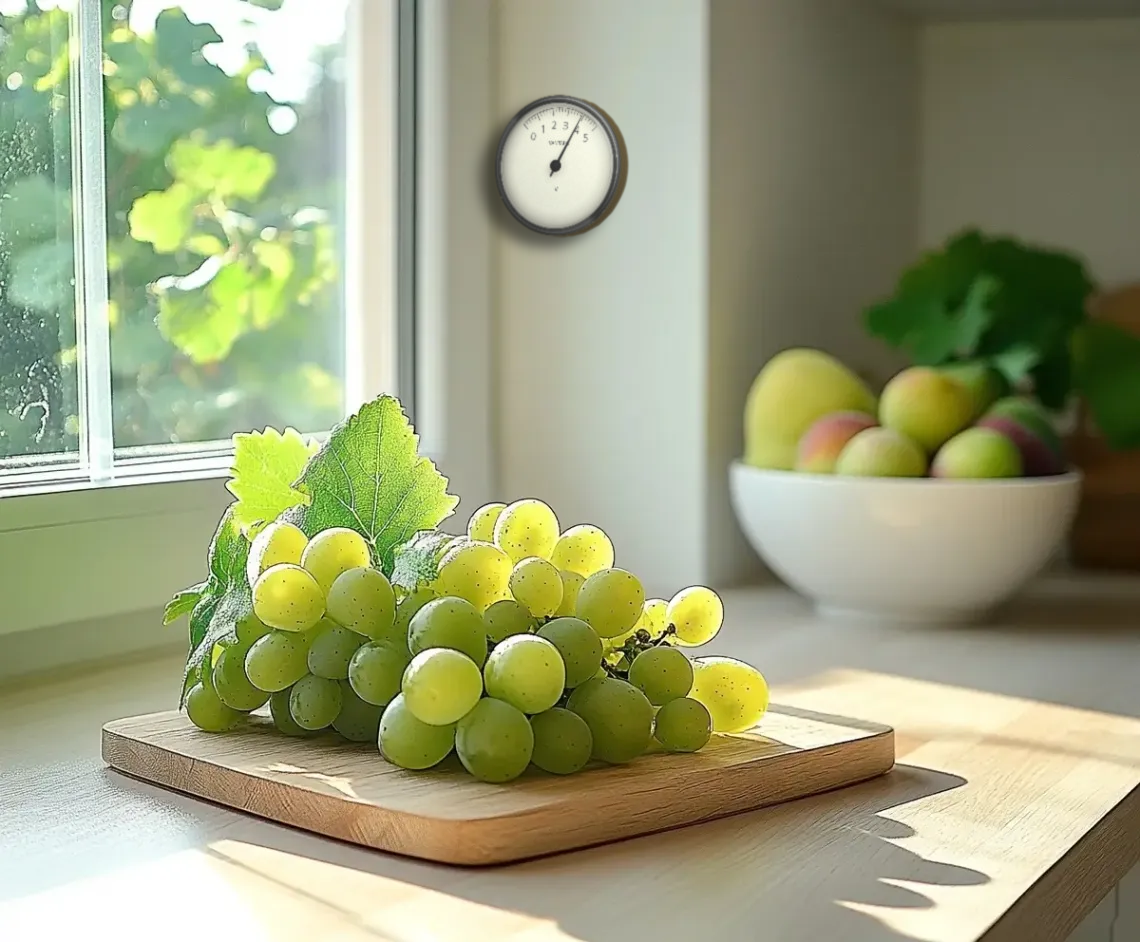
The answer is 4 V
